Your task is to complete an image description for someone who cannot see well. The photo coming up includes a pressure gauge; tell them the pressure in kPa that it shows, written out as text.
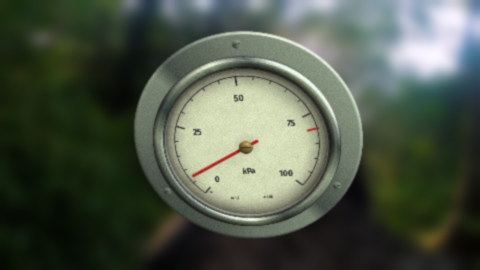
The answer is 7.5 kPa
